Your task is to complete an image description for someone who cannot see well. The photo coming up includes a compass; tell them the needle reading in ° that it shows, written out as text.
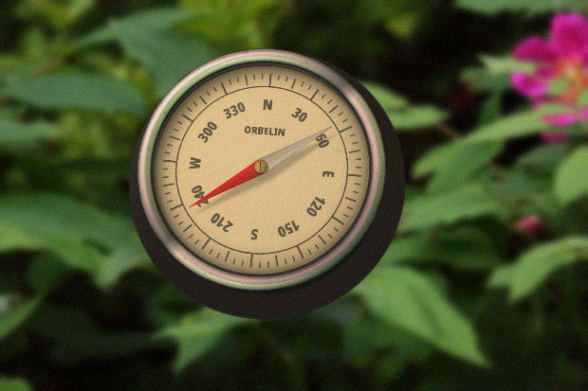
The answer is 235 °
